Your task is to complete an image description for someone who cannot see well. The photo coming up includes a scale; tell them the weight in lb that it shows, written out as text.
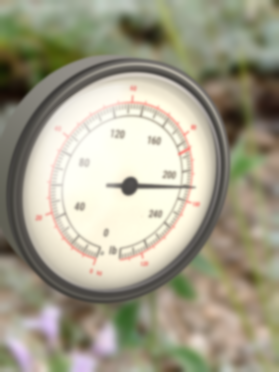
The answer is 210 lb
